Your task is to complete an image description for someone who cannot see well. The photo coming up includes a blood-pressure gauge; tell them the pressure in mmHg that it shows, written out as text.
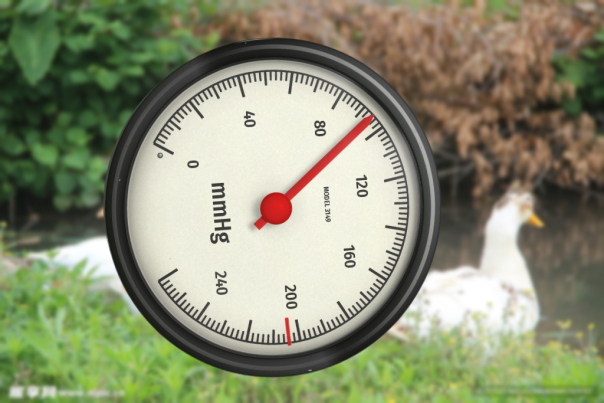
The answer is 94 mmHg
